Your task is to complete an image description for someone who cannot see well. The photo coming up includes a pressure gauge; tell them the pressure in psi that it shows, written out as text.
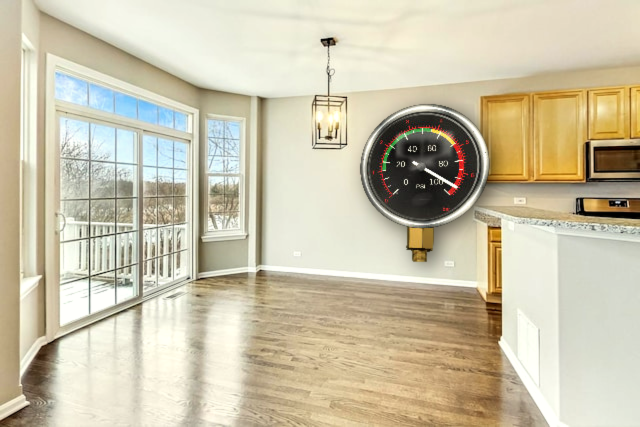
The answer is 95 psi
